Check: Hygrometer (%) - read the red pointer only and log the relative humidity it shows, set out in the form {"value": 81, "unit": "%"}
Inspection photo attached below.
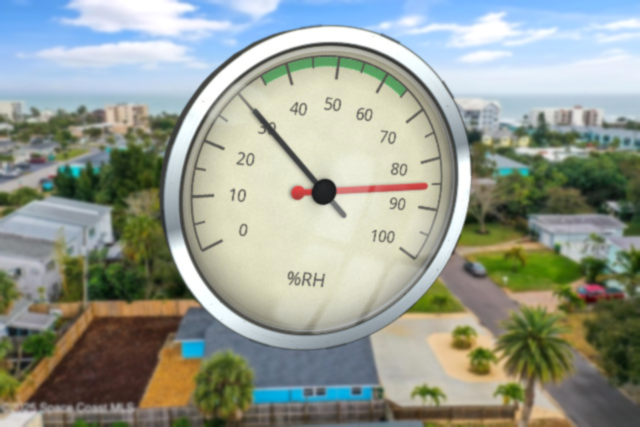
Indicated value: {"value": 85, "unit": "%"}
